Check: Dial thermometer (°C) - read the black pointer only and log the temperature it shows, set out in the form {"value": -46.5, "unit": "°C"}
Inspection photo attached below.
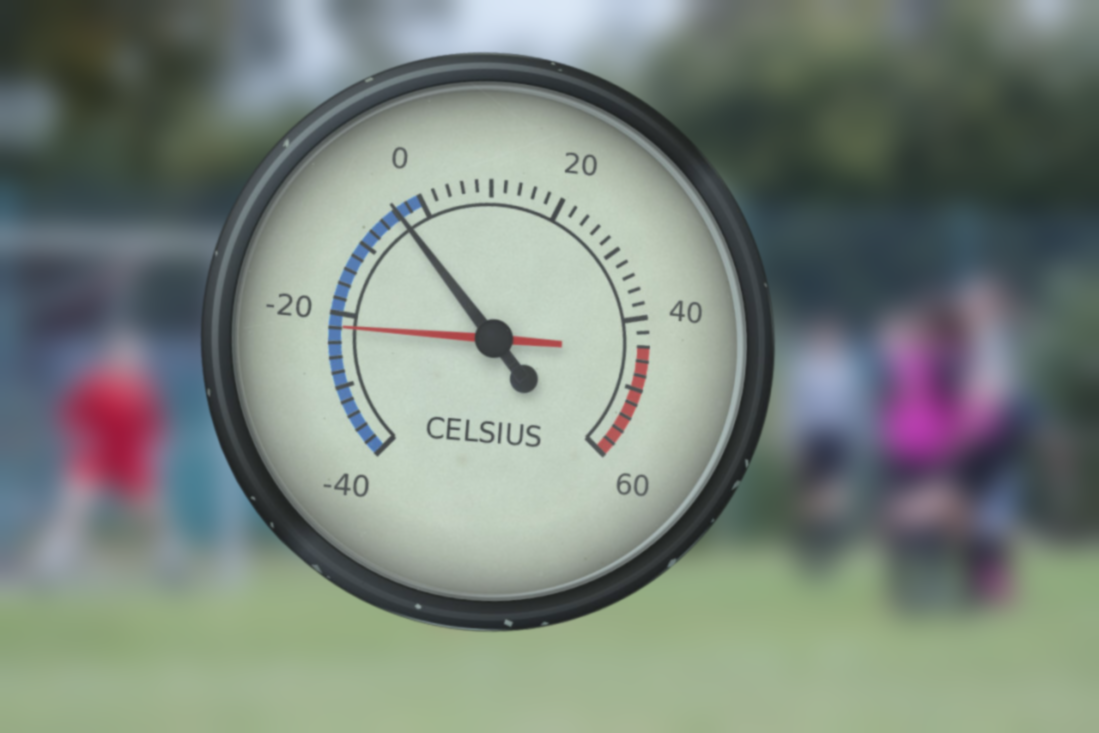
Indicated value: {"value": -4, "unit": "°C"}
